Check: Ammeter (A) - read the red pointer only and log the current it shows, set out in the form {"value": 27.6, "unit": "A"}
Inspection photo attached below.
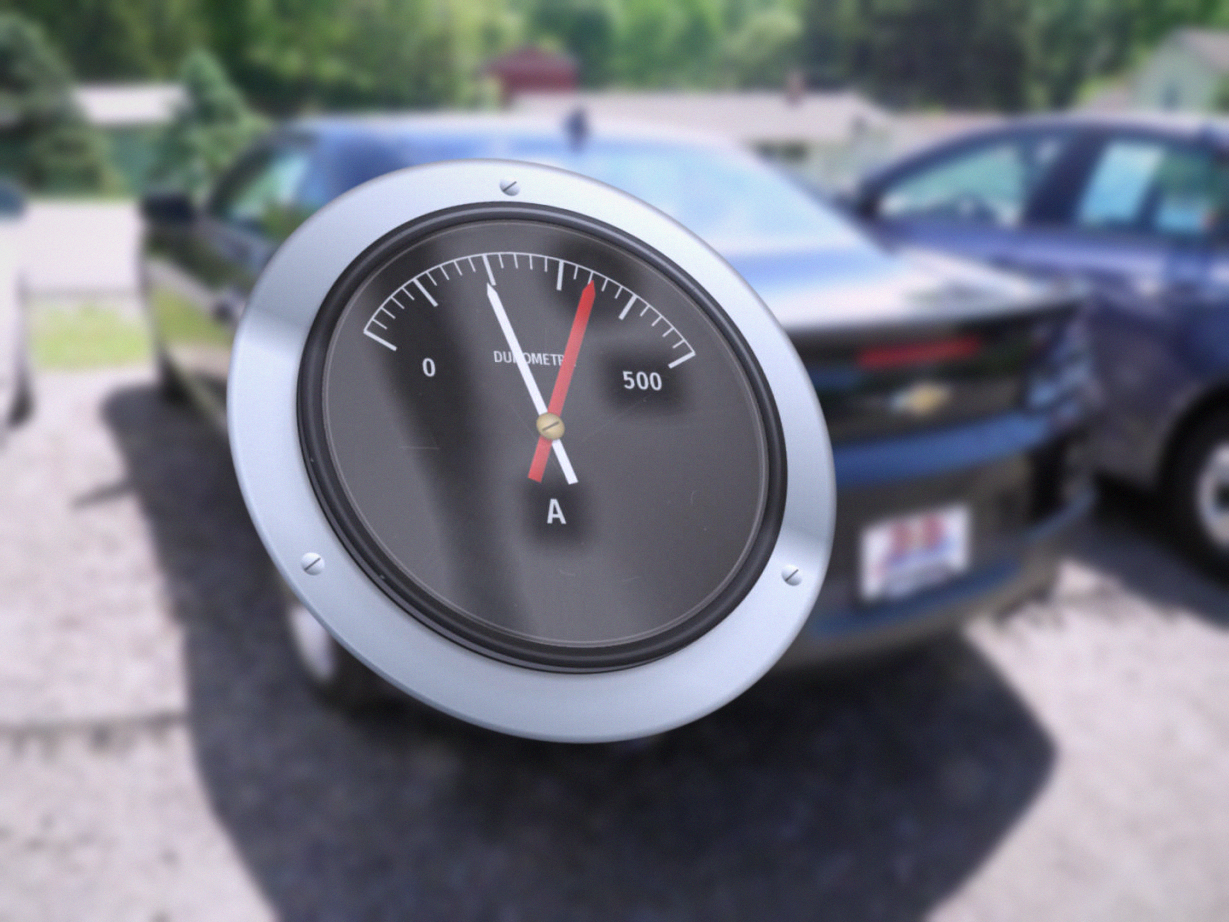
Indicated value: {"value": 340, "unit": "A"}
